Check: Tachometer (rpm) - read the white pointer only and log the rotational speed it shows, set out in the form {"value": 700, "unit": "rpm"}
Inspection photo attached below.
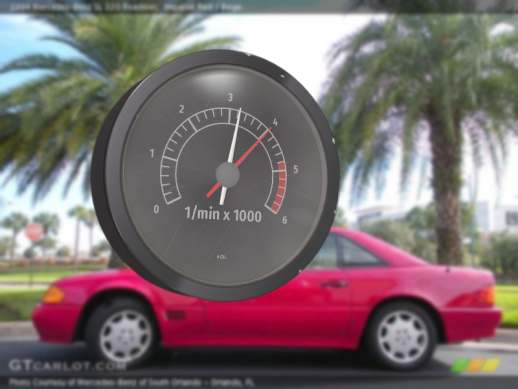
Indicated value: {"value": 3200, "unit": "rpm"}
